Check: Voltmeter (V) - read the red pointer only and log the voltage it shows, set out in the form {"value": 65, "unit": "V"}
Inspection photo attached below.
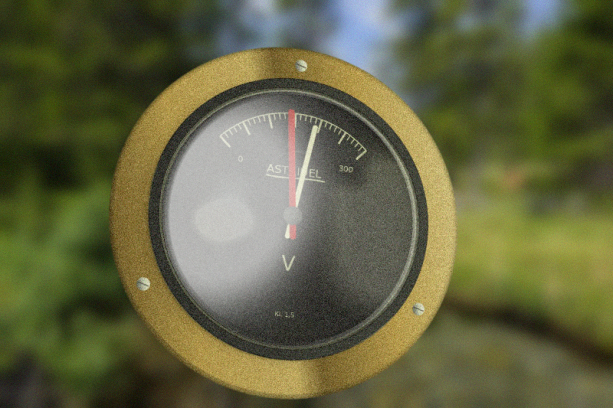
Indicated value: {"value": 140, "unit": "V"}
